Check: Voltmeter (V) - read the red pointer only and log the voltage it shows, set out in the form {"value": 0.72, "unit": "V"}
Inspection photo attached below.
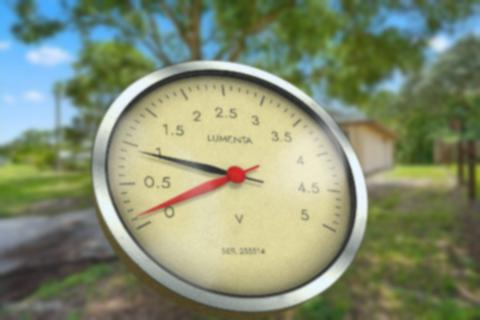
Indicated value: {"value": 0.1, "unit": "V"}
